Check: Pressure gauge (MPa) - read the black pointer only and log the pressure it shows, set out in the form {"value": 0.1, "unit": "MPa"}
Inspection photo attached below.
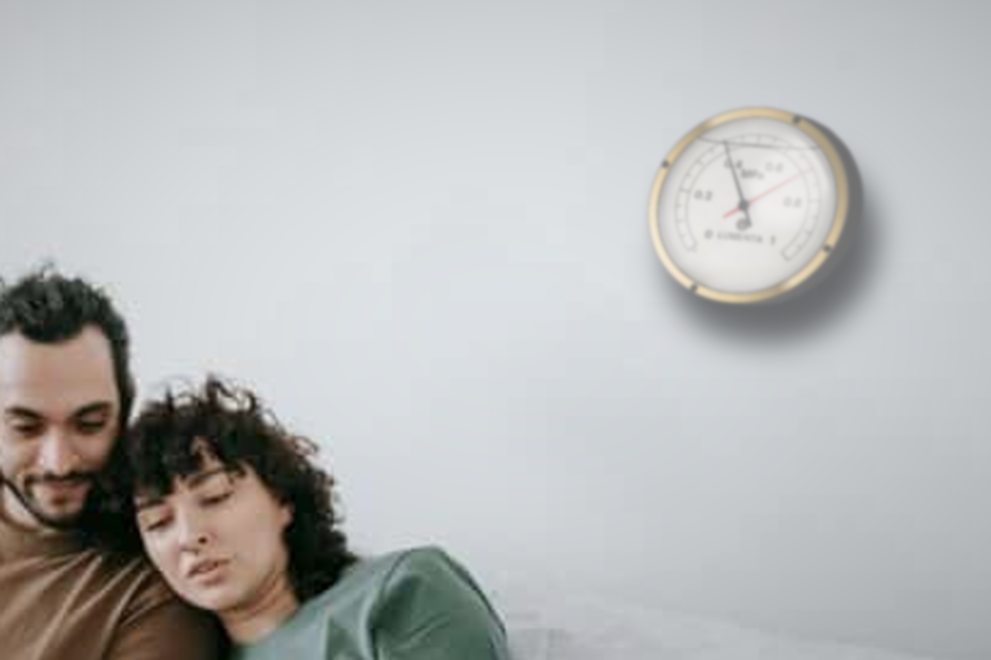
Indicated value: {"value": 0.4, "unit": "MPa"}
